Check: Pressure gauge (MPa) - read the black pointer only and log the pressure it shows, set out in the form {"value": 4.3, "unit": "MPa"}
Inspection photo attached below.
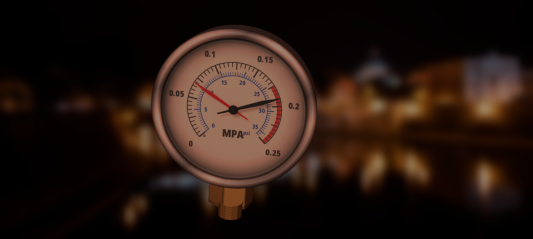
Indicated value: {"value": 0.19, "unit": "MPa"}
